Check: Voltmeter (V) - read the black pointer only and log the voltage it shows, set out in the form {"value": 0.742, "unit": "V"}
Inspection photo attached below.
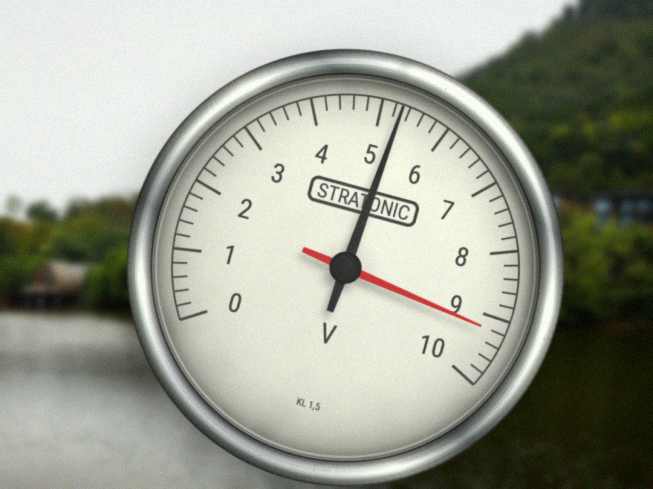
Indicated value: {"value": 5.3, "unit": "V"}
